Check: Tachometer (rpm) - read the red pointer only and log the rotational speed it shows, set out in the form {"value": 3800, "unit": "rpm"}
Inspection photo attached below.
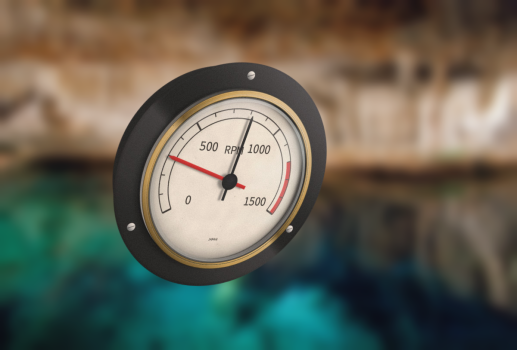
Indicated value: {"value": 300, "unit": "rpm"}
